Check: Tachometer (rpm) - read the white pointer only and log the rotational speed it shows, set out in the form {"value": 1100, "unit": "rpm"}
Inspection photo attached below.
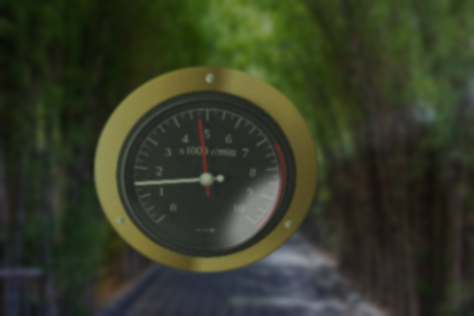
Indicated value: {"value": 1500, "unit": "rpm"}
